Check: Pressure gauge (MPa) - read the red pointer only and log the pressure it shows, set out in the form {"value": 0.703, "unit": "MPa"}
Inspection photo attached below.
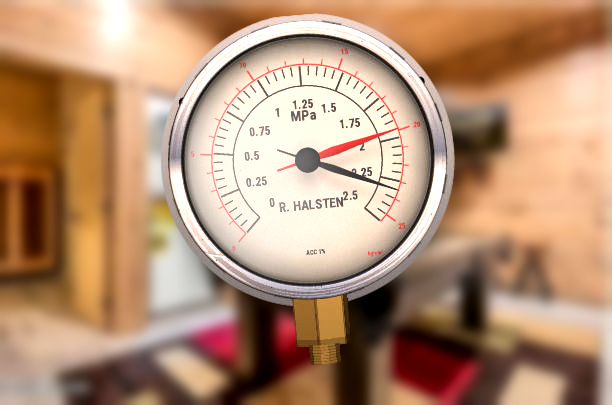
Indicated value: {"value": 1.95, "unit": "MPa"}
